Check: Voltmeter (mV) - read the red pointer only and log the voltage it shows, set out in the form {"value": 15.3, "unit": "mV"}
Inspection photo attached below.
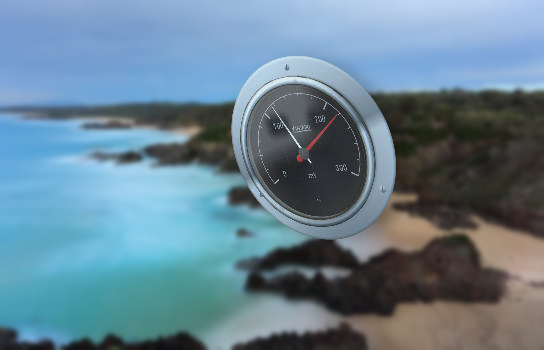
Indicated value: {"value": 220, "unit": "mV"}
